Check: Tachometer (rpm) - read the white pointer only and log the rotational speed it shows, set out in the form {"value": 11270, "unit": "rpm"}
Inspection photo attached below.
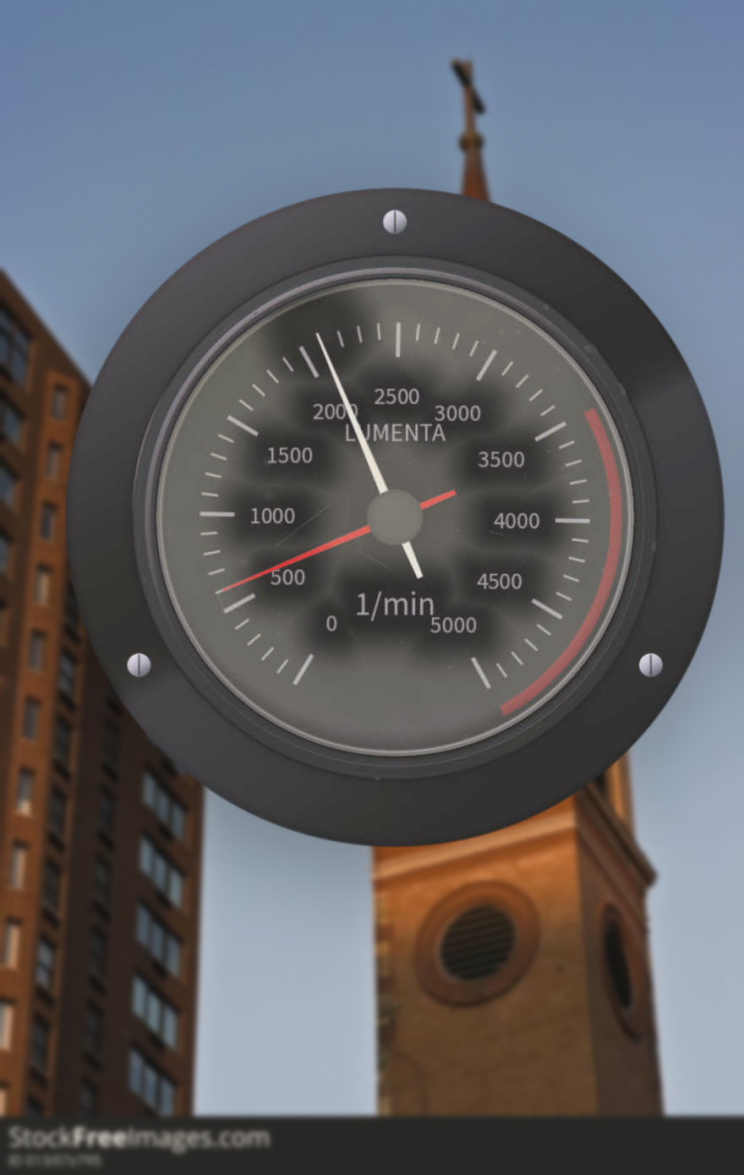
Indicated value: {"value": 2100, "unit": "rpm"}
